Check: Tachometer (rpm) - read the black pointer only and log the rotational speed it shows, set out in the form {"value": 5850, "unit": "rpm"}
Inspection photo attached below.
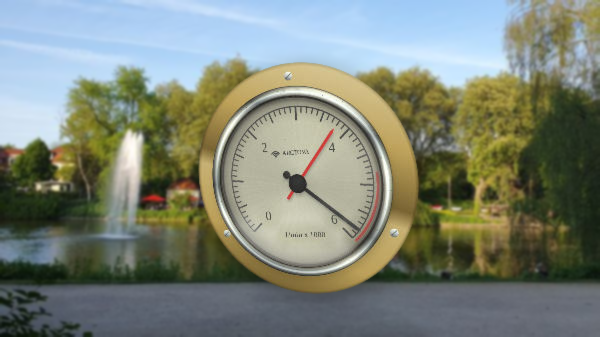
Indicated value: {"value": 5800, "unit": "rpm"}
